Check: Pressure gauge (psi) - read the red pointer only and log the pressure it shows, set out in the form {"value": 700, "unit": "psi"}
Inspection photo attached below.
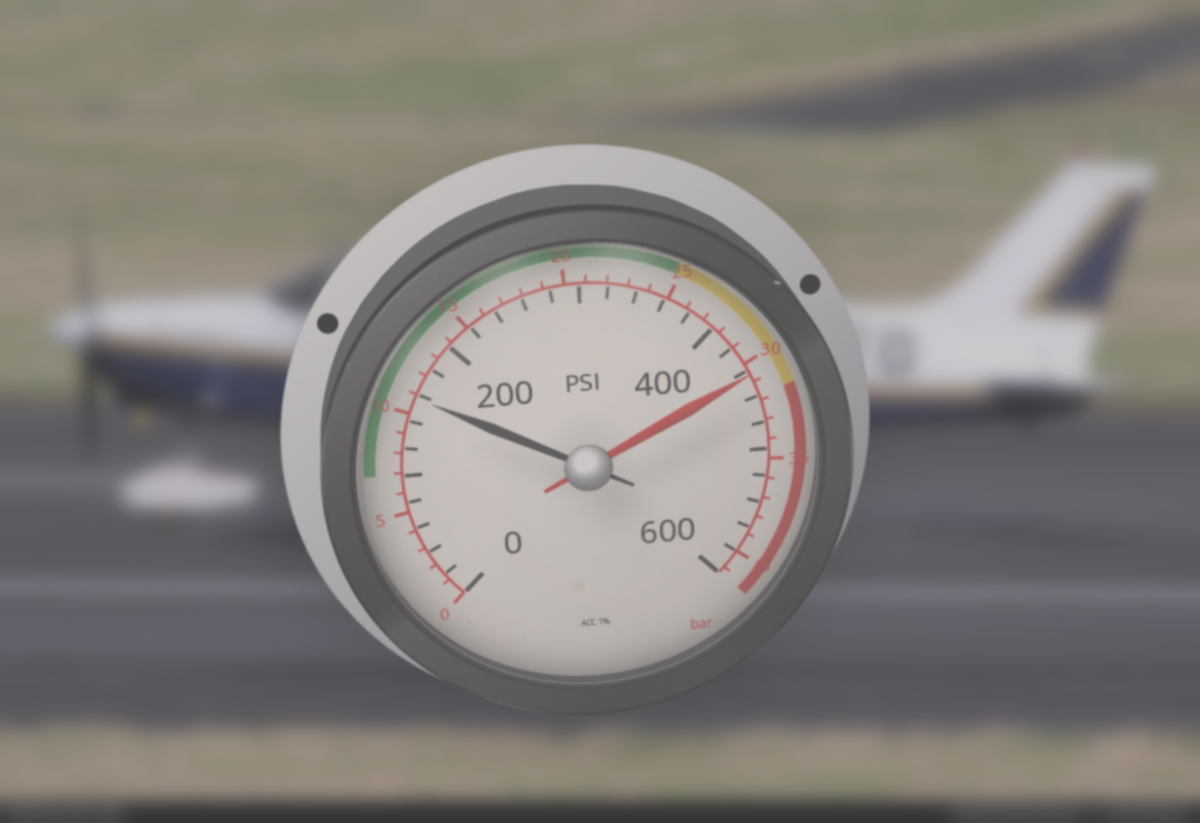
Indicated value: {"value": 440, "unit": "psi"}
